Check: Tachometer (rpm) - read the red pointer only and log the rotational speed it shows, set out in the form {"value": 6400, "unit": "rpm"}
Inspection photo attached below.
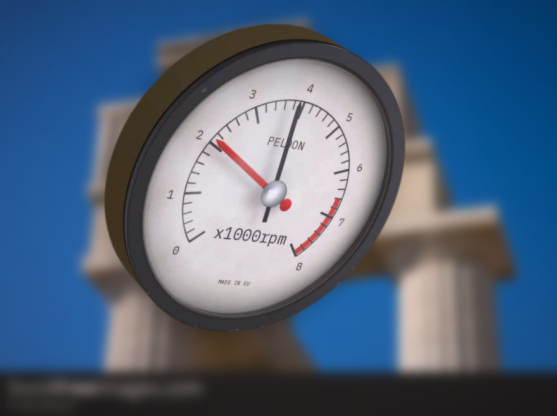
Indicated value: {"value": 2100, "unit": "rpm"}
